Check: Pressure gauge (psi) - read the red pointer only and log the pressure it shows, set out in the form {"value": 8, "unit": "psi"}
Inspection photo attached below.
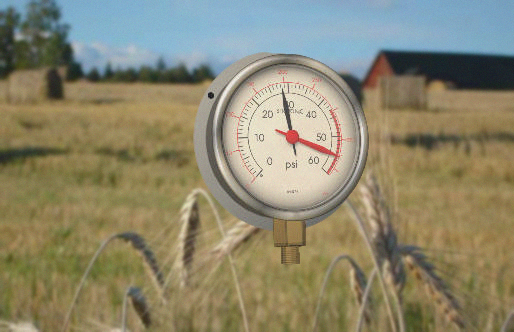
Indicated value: {"value": 55, "unit": "psi"}
